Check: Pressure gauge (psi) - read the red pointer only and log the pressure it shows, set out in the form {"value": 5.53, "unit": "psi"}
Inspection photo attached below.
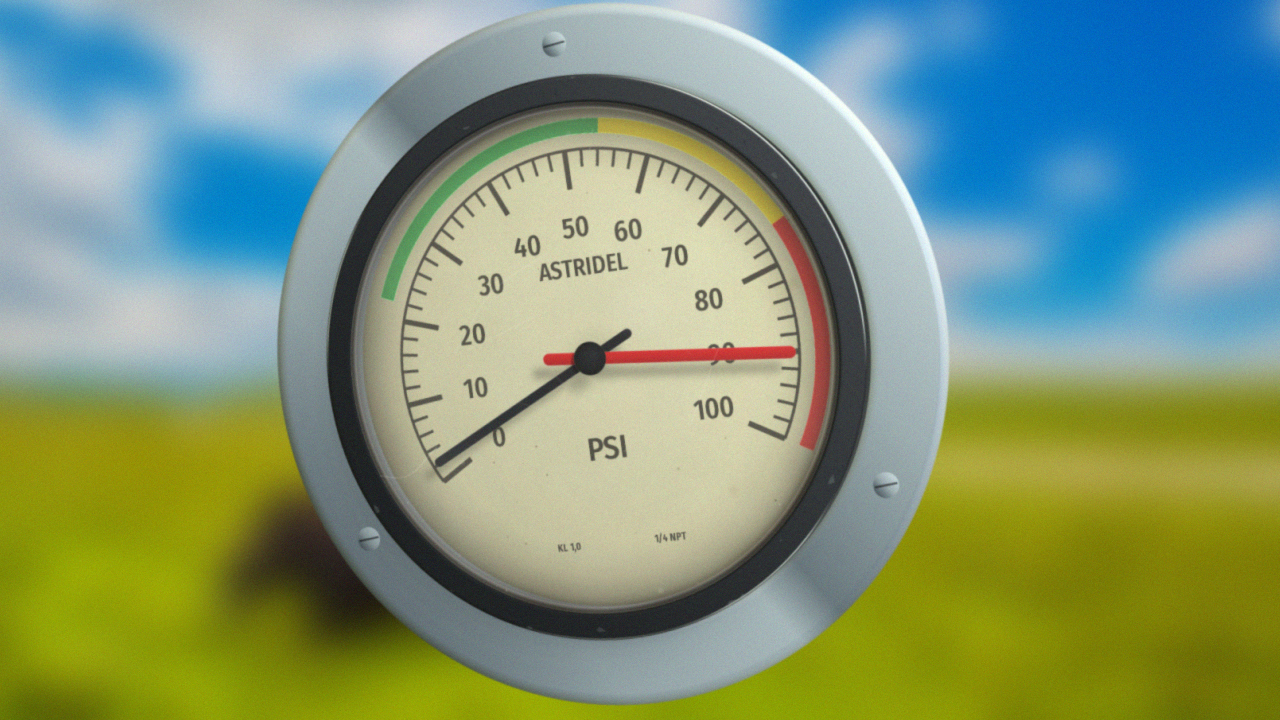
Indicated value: {"value": 90, "unit": "psi"}
